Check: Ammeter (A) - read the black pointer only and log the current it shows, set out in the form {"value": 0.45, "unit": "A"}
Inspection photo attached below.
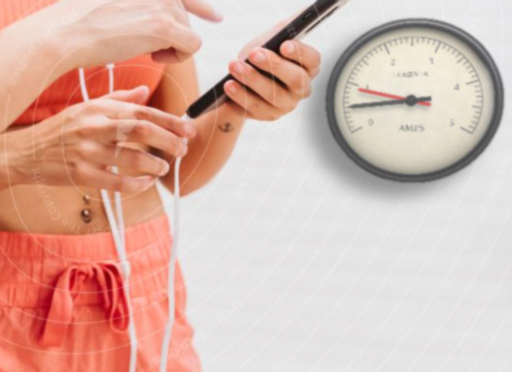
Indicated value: {"value": 0.5, "unit": "A"}
